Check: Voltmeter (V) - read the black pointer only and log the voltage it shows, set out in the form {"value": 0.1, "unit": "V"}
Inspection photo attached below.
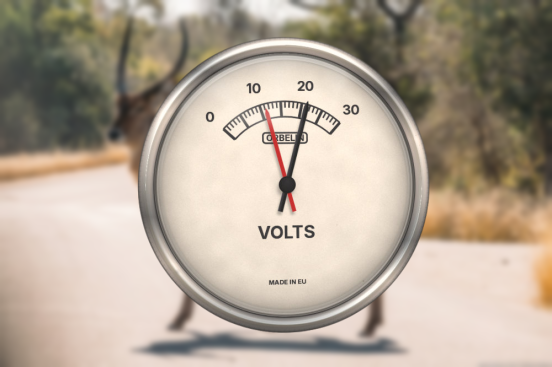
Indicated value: {"value": 21, "unit": "V"}
